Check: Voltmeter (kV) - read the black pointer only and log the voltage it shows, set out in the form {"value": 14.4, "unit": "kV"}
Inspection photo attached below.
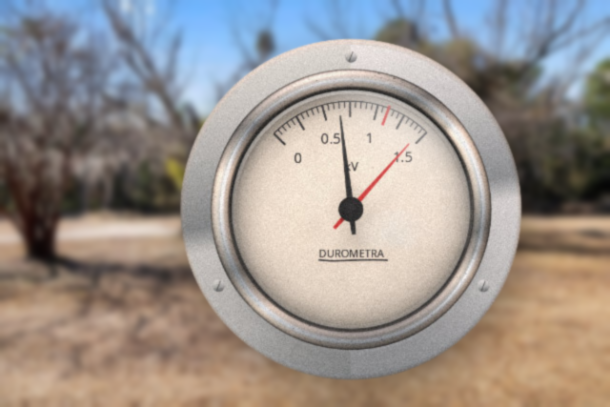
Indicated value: {"value": 0.65, "unit": "kV"}
